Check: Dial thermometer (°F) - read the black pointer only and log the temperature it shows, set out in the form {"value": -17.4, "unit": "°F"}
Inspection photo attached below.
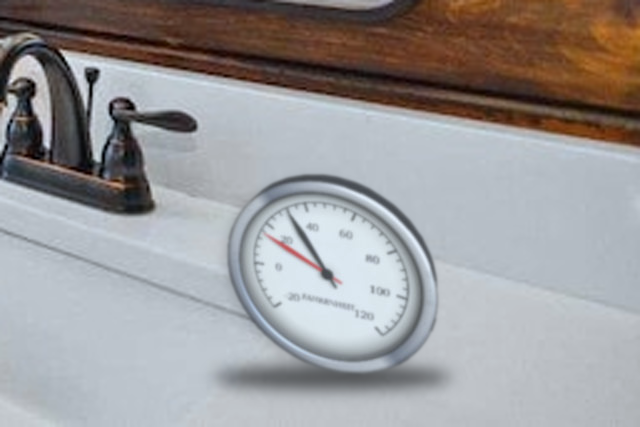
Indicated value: {"value": 32, "unit": "°F"}
